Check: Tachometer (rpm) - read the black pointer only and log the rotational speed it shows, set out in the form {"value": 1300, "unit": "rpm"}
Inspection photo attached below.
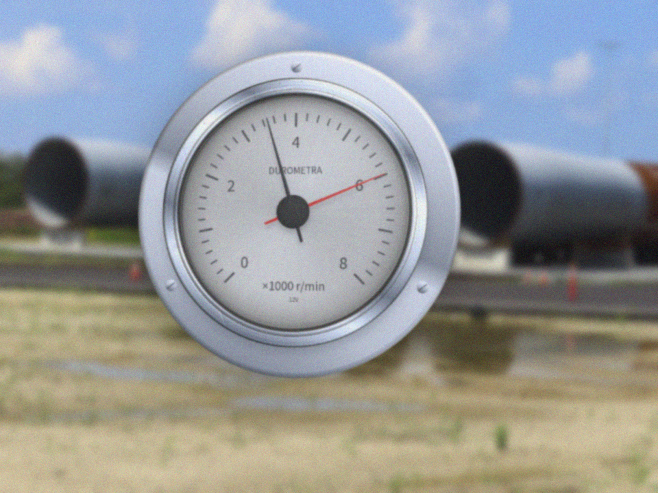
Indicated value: {"value": 3500, "unit": "rpm"}
